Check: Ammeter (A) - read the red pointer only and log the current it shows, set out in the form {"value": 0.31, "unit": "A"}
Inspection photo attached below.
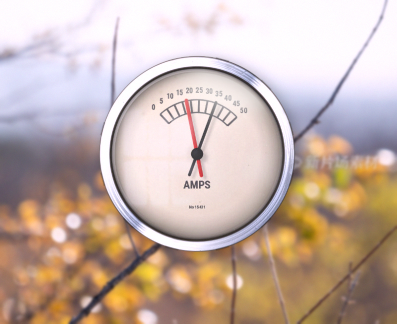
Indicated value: {"value": 17.5, "unit": "A"}
